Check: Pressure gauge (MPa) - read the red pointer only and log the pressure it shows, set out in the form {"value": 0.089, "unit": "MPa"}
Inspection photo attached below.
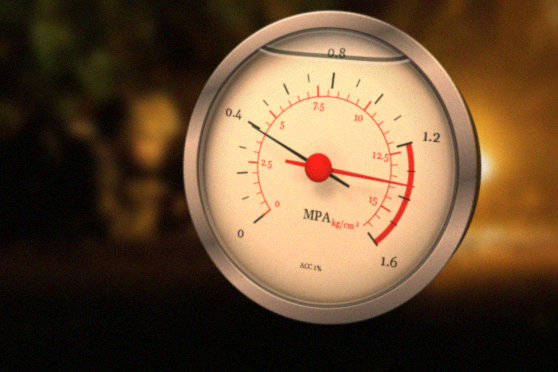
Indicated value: {"value": 1.35, "unit": "MPa"}
